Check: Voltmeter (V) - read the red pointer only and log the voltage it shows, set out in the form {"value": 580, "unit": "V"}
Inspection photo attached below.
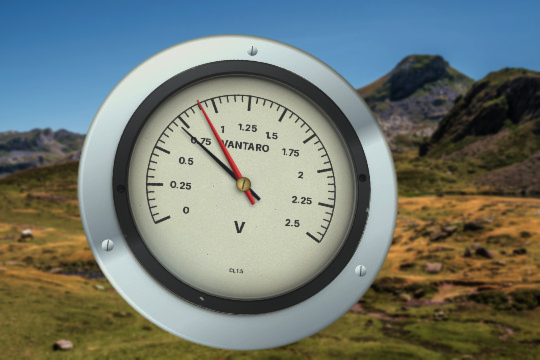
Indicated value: {"value": 0.9, "unit": "V"}
